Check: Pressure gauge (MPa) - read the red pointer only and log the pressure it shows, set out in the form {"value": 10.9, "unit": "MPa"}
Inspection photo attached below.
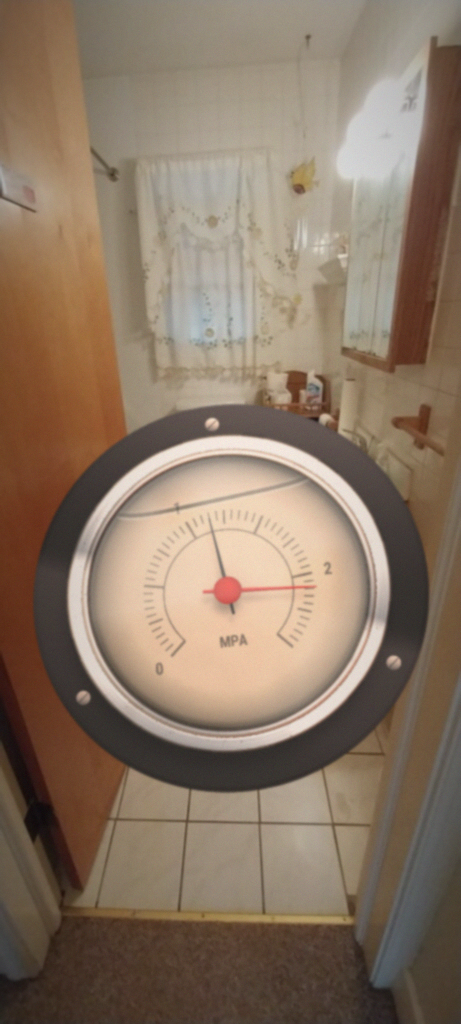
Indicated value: {"value": 2.1, "unit": "MPa"}
